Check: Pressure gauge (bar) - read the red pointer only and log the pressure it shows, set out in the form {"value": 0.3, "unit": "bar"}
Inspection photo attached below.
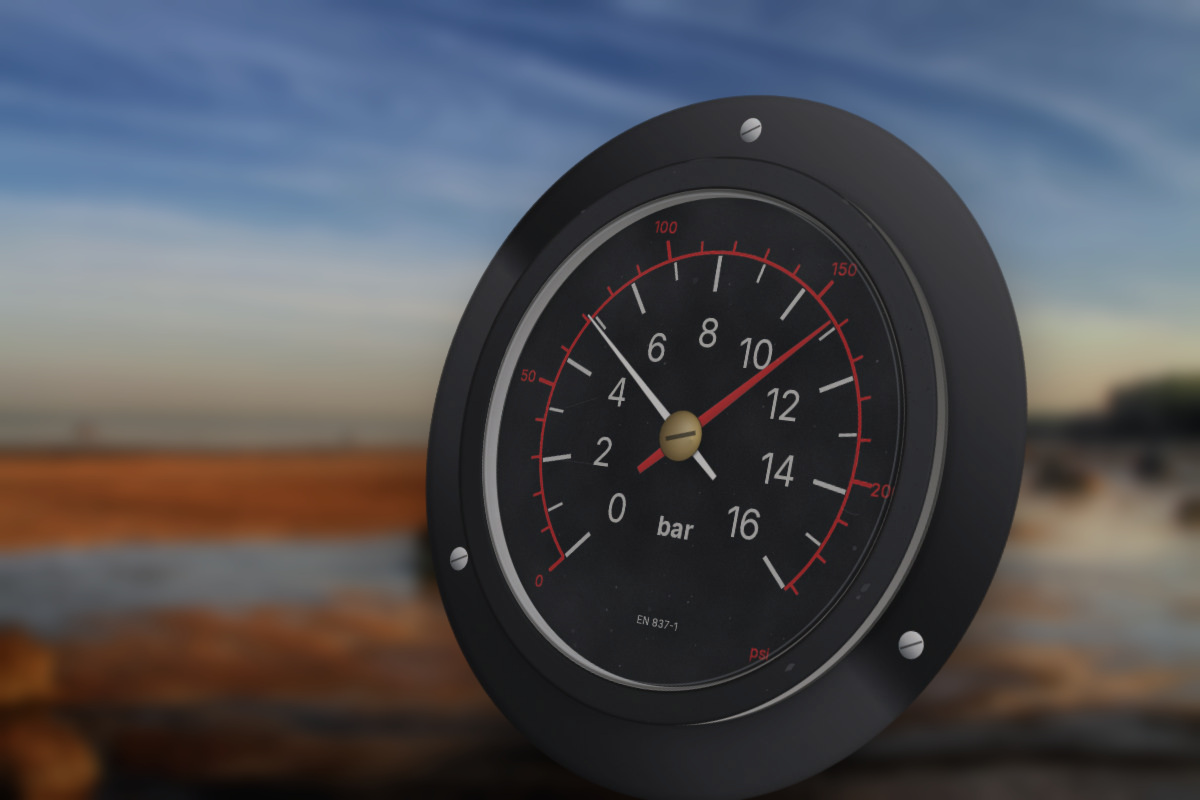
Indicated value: {"value": 11, "unit": "bar"}
